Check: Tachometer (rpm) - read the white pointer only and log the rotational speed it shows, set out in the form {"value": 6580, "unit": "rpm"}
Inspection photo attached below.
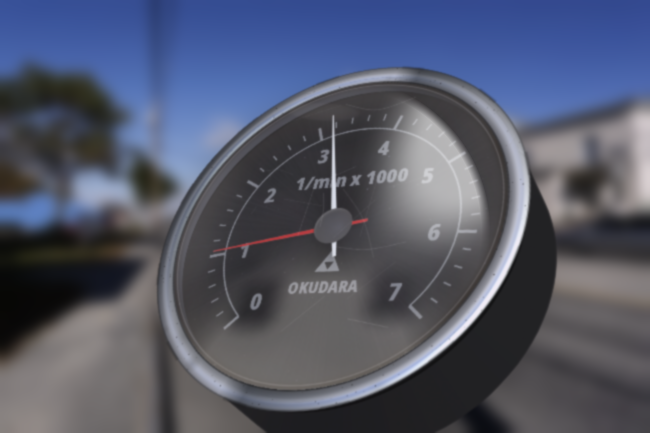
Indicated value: {"value": 3200, "unit": "rpm"}
